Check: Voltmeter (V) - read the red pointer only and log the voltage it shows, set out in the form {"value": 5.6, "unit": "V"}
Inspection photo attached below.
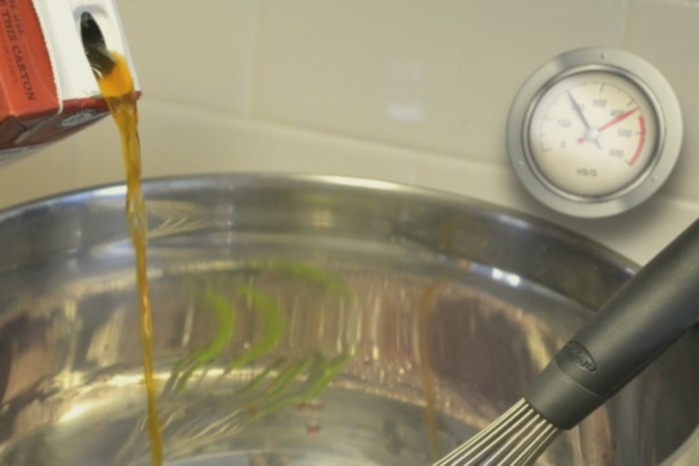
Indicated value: {"value": 425, "unit": "V"}
